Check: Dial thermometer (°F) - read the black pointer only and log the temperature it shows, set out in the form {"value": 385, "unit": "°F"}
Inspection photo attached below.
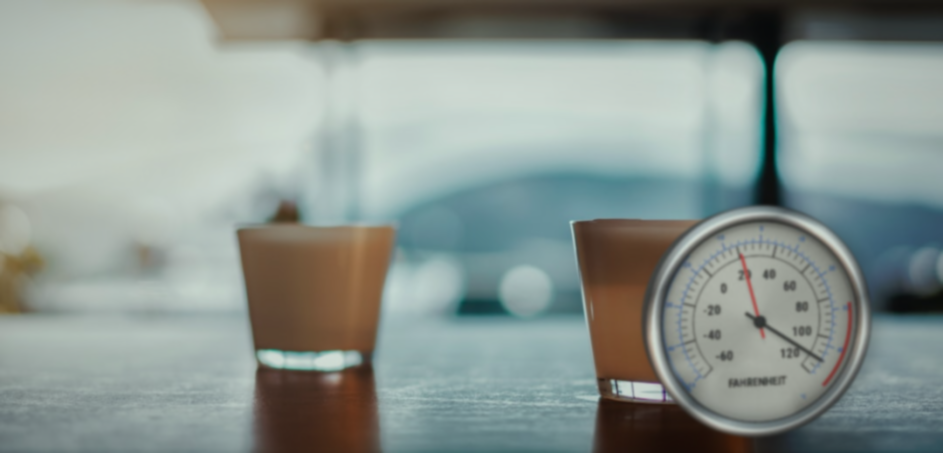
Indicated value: {"value": 112, "unit": "°F"}
